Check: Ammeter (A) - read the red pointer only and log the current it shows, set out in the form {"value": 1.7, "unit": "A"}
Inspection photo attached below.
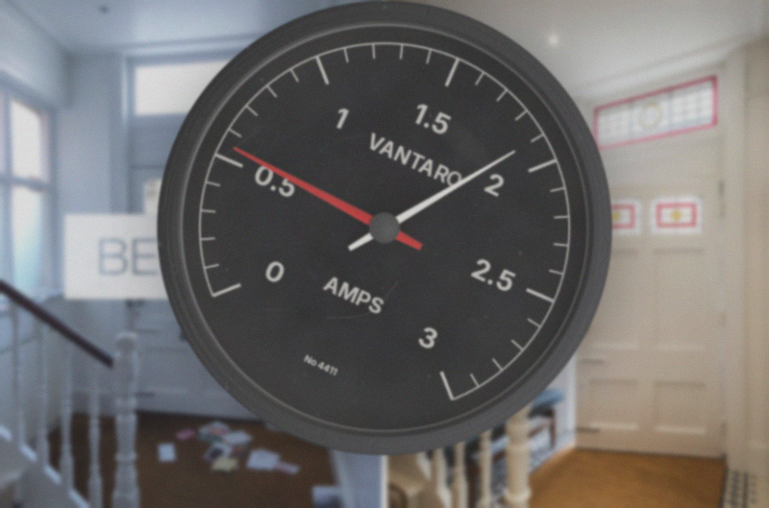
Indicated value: {"value": 0.55, "unit": "A"}
